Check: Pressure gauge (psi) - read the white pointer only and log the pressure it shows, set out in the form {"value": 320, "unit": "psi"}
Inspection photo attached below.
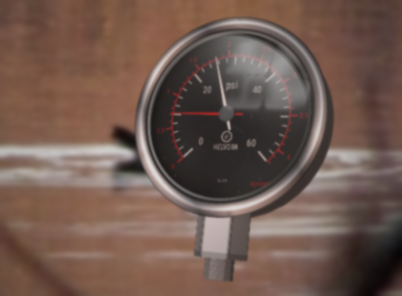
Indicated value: {"value": 26, "unit": "psi"}
